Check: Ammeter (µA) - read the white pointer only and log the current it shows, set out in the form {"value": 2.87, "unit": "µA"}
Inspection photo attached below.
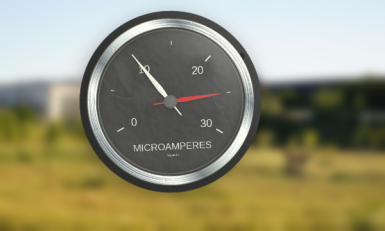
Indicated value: {"value": 10, "unit": "µA"}
